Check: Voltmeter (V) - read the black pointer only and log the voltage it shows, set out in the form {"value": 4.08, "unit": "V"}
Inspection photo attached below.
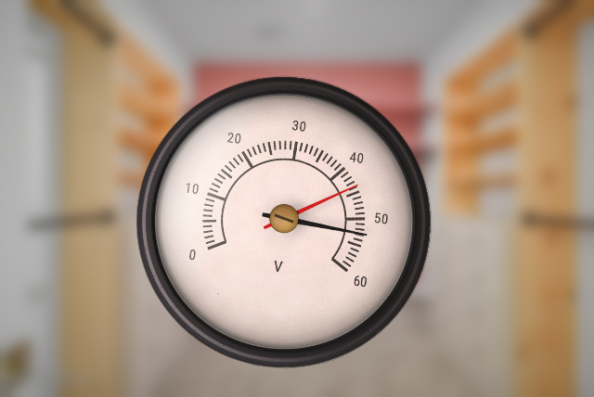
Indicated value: {"value": 53, "unit": "V"}
